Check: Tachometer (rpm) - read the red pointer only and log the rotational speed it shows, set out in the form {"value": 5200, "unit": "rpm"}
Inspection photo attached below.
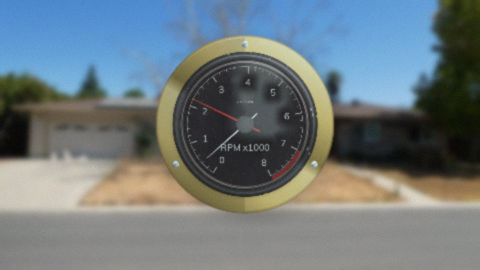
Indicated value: {"value": 2200, "unit": "rpm"}
